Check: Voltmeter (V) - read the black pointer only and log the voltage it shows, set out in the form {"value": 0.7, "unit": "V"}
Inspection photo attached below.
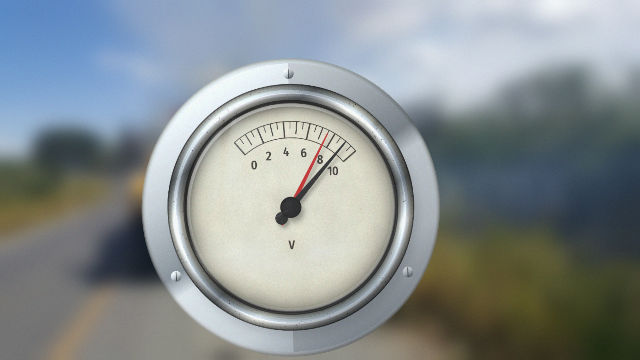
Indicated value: {"value": 9, "unit": "V"}
